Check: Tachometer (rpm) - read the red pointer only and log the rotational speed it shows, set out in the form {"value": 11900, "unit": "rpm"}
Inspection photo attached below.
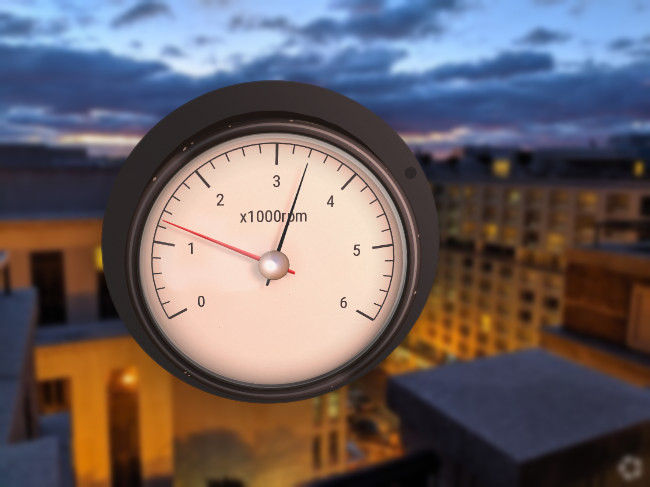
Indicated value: {"value": 1300, "unit": "rpm"}
